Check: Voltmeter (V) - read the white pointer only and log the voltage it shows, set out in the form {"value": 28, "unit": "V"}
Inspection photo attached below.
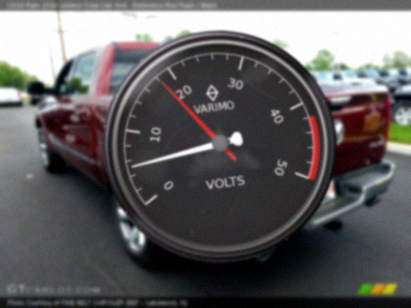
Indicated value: {"value": 5, "unit": "V"}
